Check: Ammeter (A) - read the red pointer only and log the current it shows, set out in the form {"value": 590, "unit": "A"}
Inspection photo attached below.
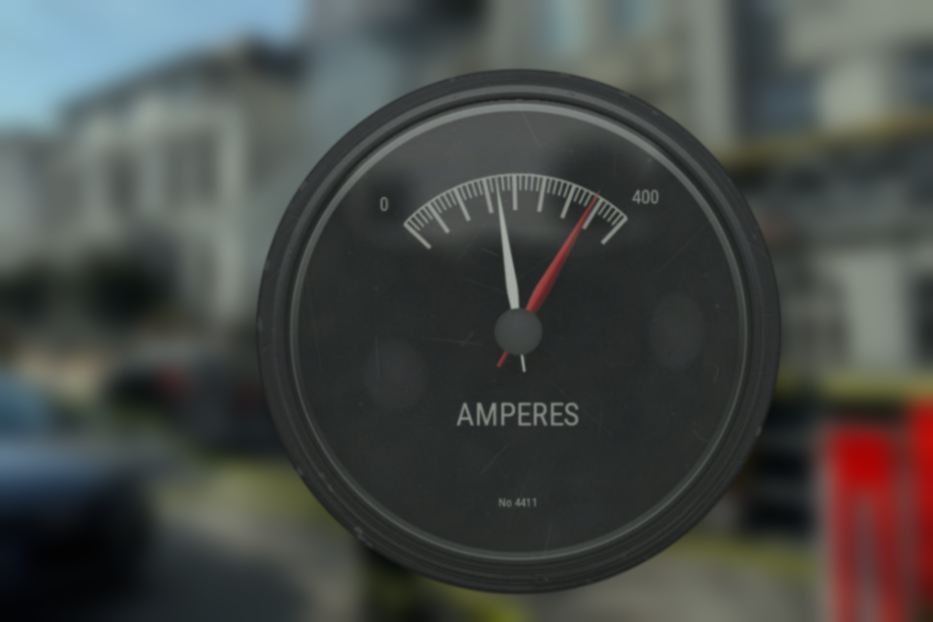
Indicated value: {"value": 340, "unit": "A"}
